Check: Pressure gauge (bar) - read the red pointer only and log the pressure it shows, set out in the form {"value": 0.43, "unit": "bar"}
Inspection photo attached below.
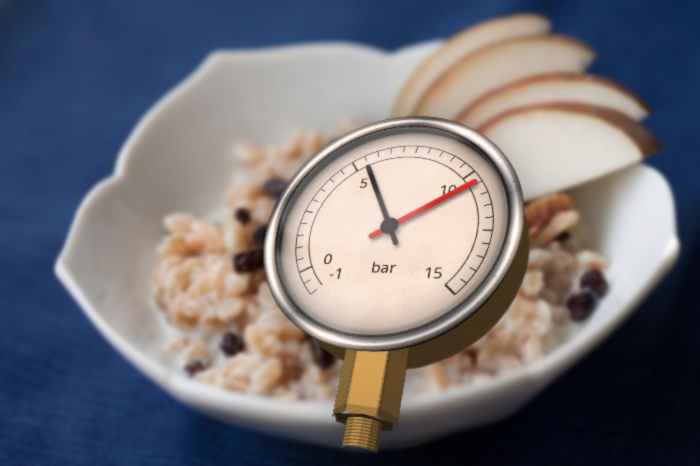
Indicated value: {"value": 10.5, "unit": "bar"}
